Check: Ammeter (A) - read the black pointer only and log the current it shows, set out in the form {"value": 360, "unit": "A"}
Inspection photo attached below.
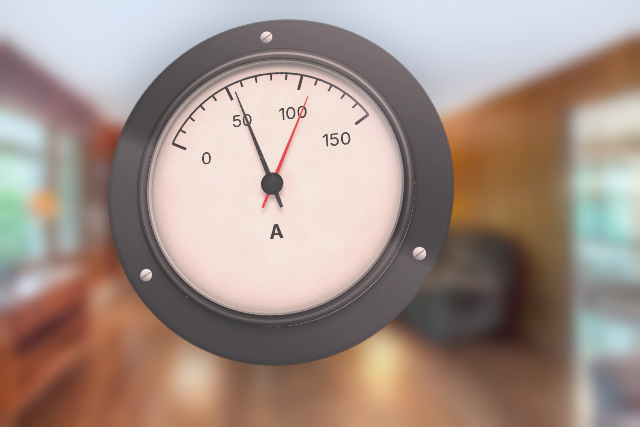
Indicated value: {"value": 55, "unit": "A"}
